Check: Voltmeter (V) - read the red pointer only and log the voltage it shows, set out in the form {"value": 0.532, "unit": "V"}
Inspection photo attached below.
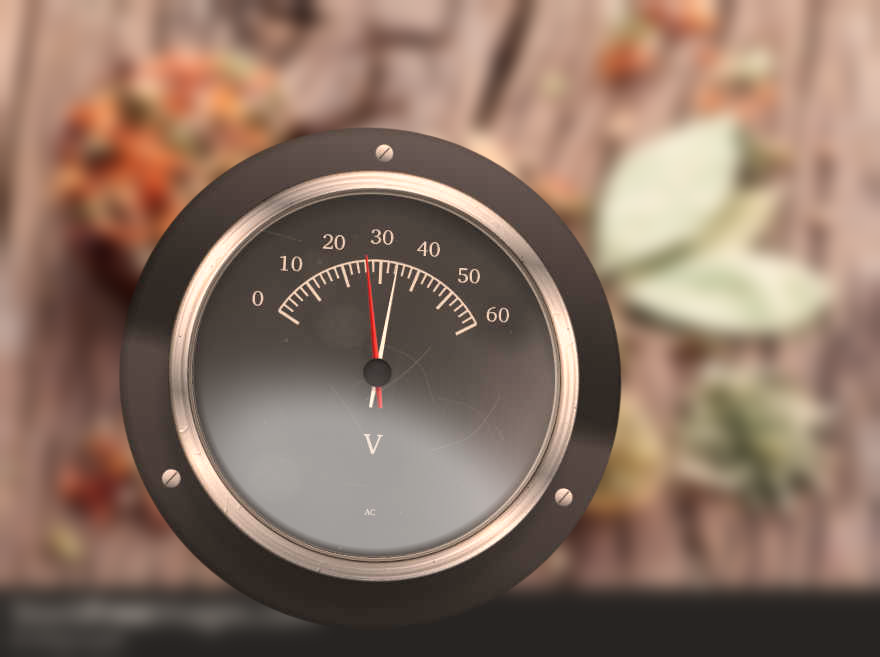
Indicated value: {"value": 26, "unit": "V"}
